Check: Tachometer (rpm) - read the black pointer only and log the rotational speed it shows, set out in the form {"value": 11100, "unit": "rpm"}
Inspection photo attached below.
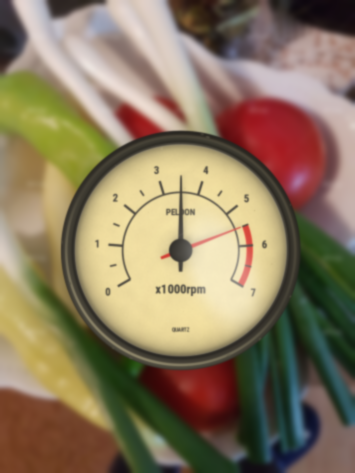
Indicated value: {"value": 3500, "unit": "rpm"}
